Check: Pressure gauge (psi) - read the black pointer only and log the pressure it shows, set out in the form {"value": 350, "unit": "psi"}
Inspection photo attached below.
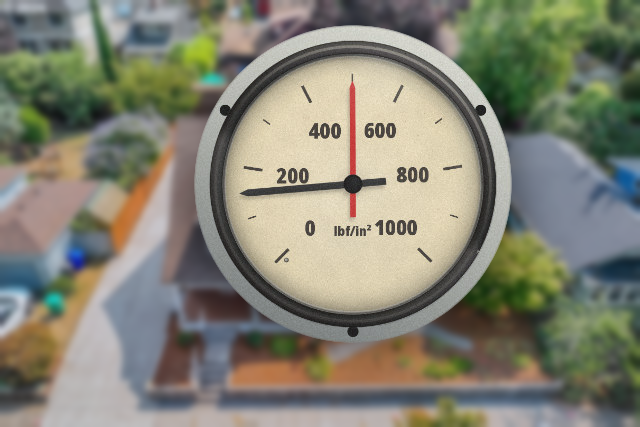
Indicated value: {"value": 150, "unit": "psi"}
